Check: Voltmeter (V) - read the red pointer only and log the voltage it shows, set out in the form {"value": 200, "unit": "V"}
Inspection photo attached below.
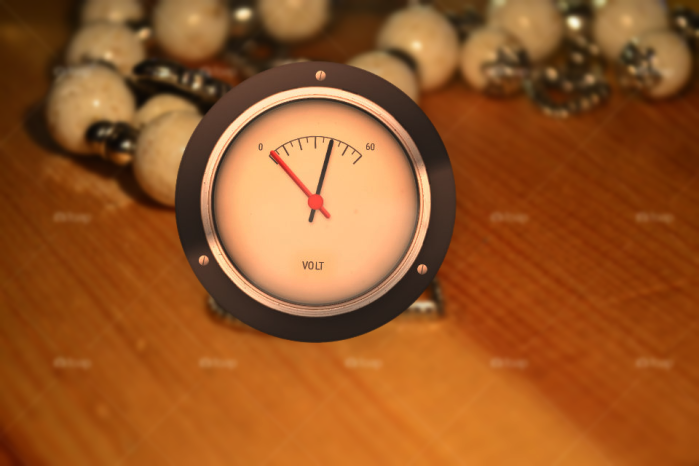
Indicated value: {"value": 2.5, "unit": "V"}
